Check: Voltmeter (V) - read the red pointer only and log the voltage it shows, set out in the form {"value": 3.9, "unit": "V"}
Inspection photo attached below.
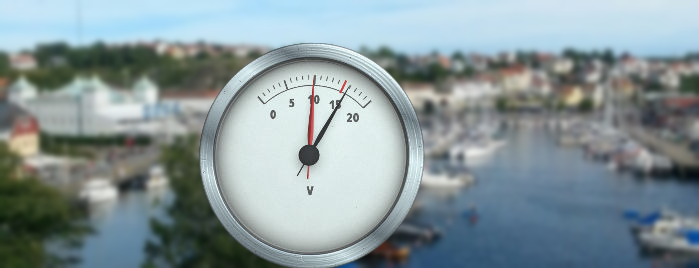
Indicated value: {"value": 10, "unit": "V"}
